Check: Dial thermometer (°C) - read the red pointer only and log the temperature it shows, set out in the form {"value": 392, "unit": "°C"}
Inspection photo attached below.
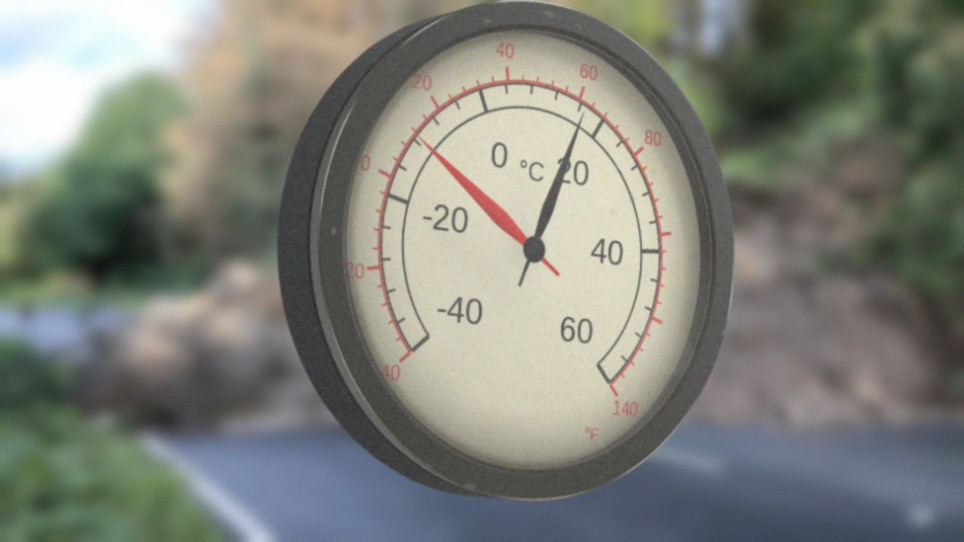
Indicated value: {"value": -12, "unit": "°C"}
